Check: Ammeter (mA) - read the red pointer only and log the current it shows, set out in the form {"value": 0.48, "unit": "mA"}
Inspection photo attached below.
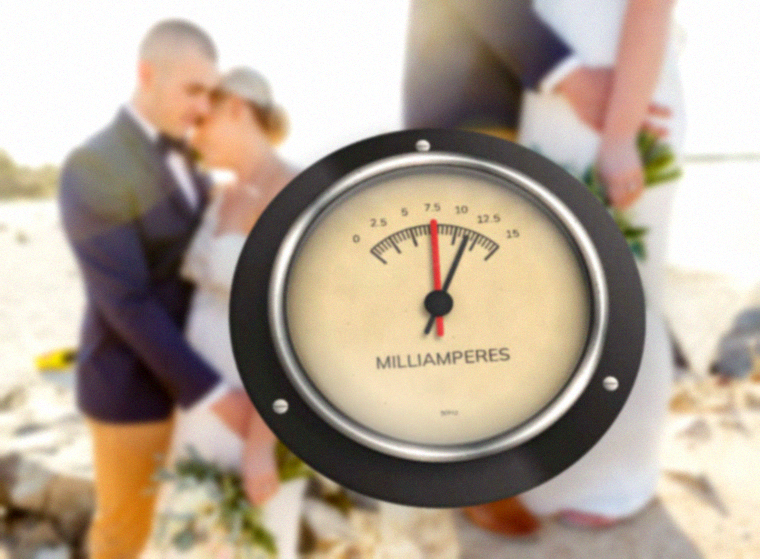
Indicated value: {"value": 7.5, "unit": "mA"}
